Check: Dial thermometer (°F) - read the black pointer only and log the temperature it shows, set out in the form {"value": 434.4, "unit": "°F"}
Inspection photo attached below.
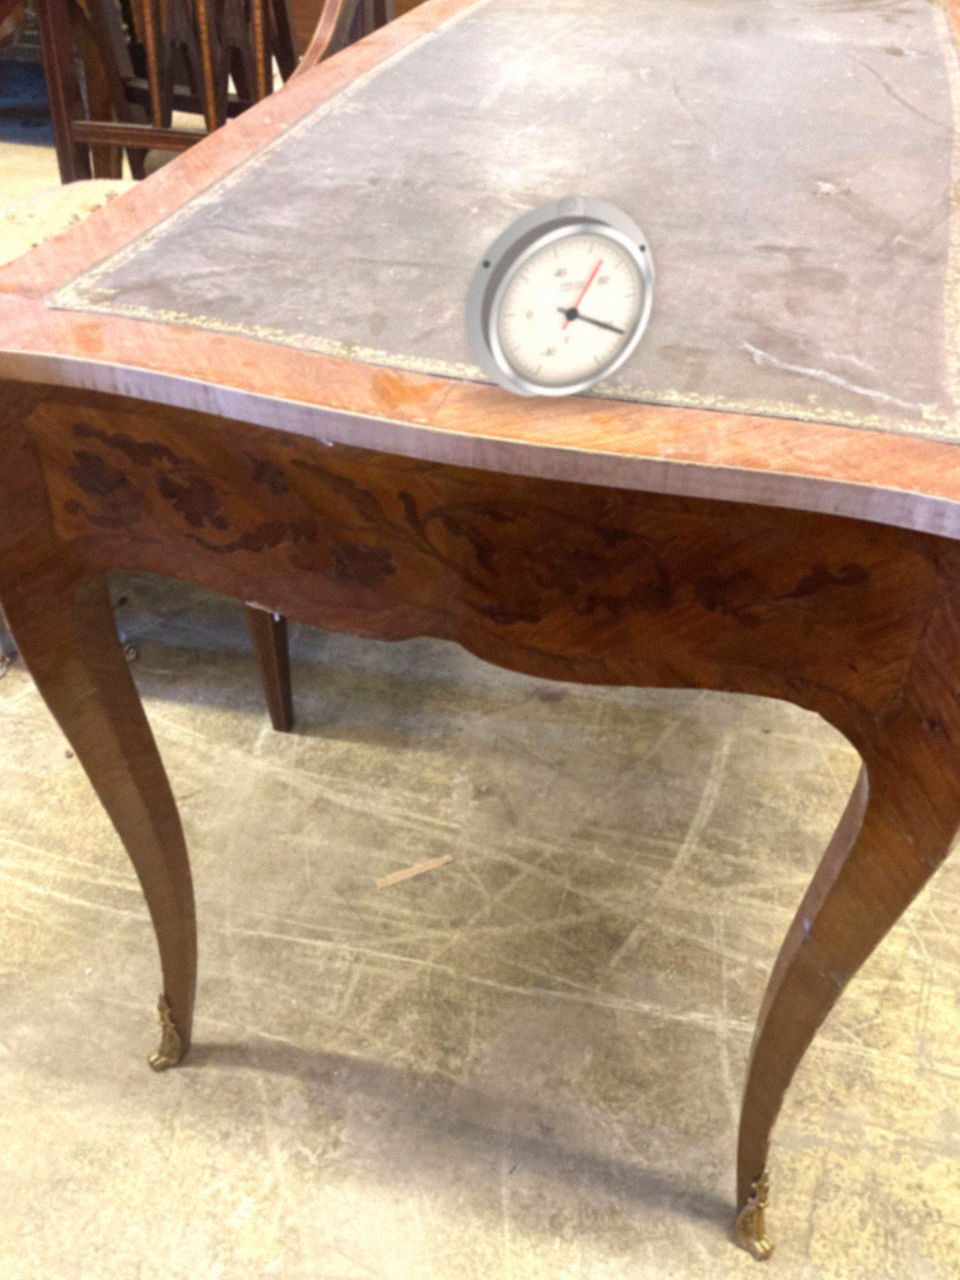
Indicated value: {"value": 120, "unit": "°F"}
